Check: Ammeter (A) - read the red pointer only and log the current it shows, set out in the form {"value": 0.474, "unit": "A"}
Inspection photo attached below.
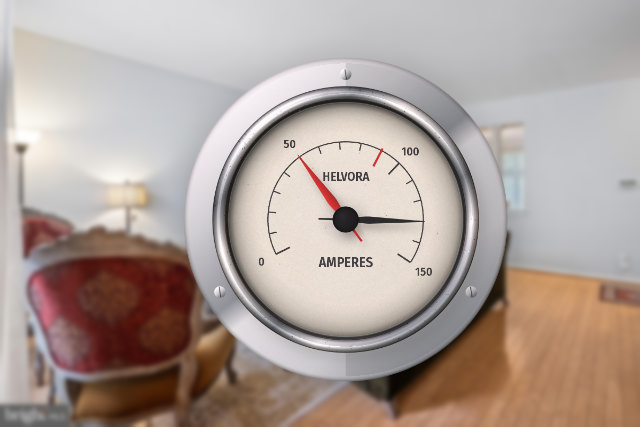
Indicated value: {"value": 50, "unit": "A"}
